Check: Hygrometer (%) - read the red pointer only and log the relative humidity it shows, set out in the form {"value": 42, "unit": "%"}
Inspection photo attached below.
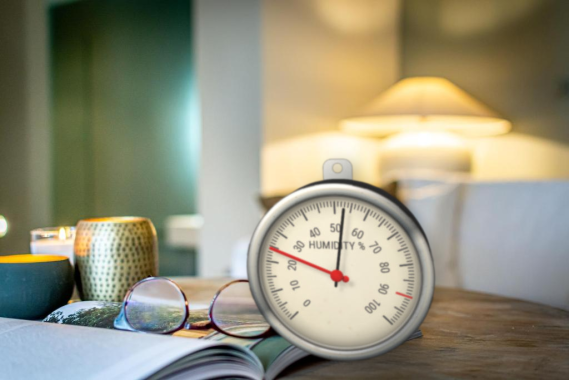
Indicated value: {"value": 25, "unit": "%"}
